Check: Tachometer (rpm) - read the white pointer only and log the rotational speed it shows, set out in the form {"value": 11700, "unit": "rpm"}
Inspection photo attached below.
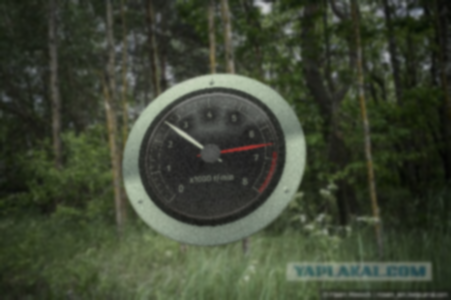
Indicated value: {"value": 2600, "unit": "rpm"}
